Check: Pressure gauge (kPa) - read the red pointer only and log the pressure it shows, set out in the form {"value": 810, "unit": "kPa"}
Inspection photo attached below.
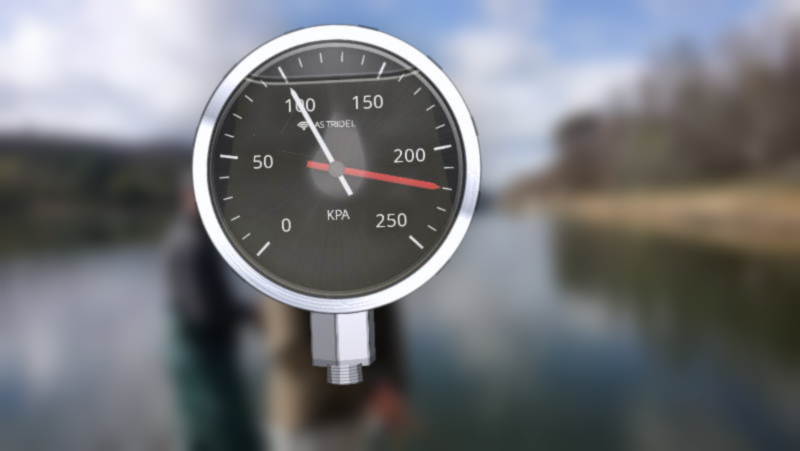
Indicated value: {"value": 220, "unit": "kPa"}
